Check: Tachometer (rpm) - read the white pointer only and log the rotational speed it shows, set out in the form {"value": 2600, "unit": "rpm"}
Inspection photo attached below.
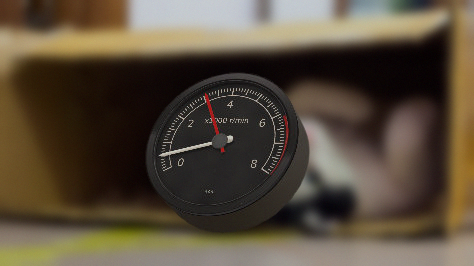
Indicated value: {"value": 500, "unit": "rpm"}
